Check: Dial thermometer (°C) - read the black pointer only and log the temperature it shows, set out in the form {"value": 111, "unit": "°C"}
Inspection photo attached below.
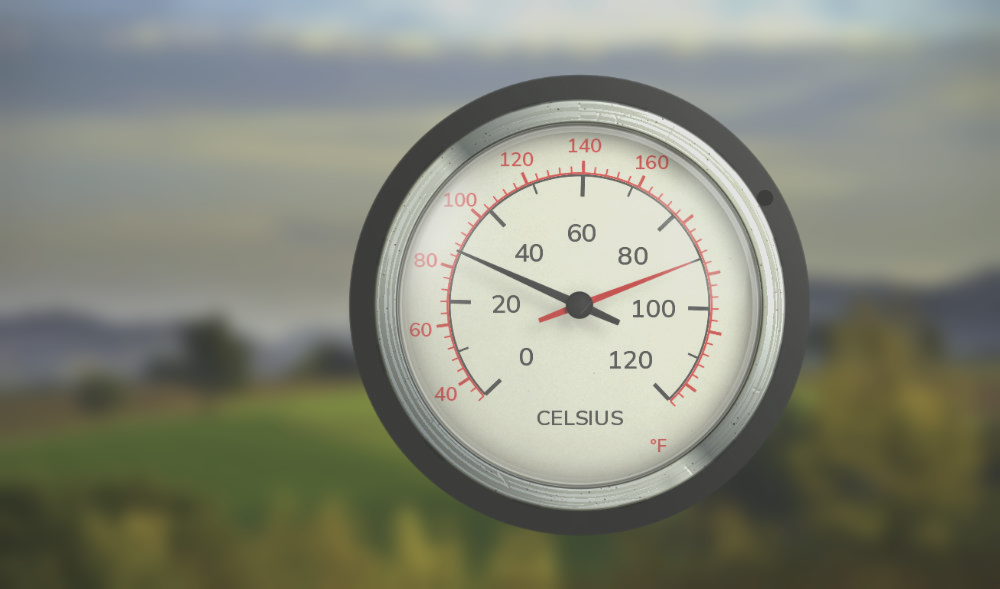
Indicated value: {"value": 30, "unit": "°C"}
